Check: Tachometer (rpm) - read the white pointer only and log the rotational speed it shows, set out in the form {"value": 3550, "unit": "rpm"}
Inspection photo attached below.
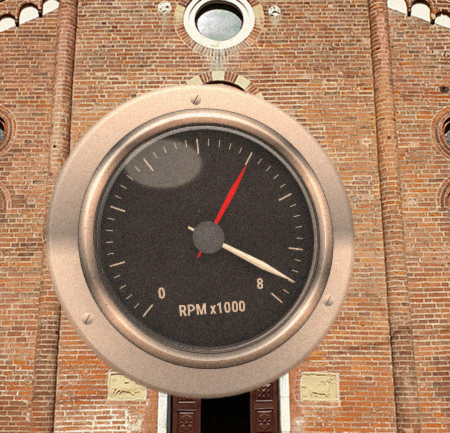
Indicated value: {"value": 7600, "unit": "rpm"}
